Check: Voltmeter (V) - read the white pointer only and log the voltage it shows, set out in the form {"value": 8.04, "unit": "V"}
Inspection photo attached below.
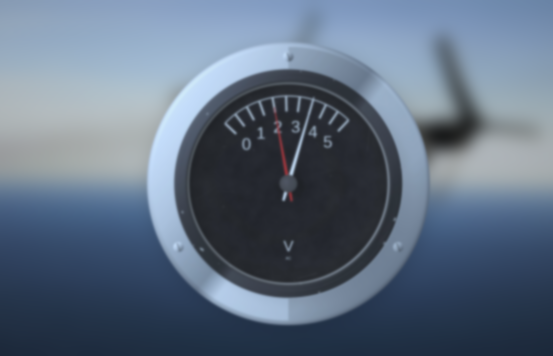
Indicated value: {"value": 3.5, "unit": "V"}
